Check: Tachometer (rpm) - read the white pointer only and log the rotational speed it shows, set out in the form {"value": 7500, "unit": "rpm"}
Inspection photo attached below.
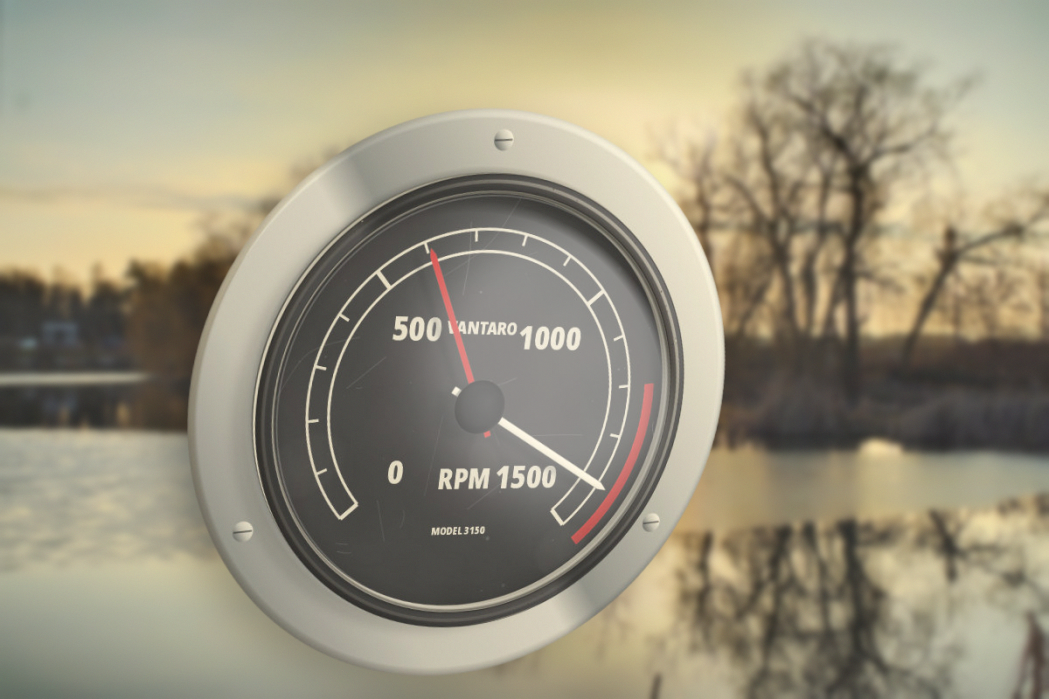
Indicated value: {"value": 1400, "unit": "rpm"}
